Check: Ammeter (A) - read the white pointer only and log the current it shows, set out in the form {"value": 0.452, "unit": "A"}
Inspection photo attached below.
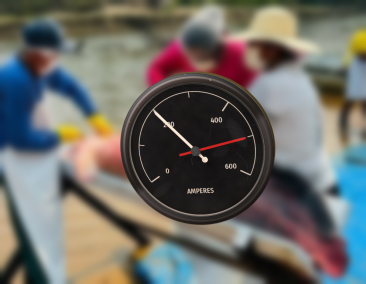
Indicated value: {"value": 200, "unit": "A"}
